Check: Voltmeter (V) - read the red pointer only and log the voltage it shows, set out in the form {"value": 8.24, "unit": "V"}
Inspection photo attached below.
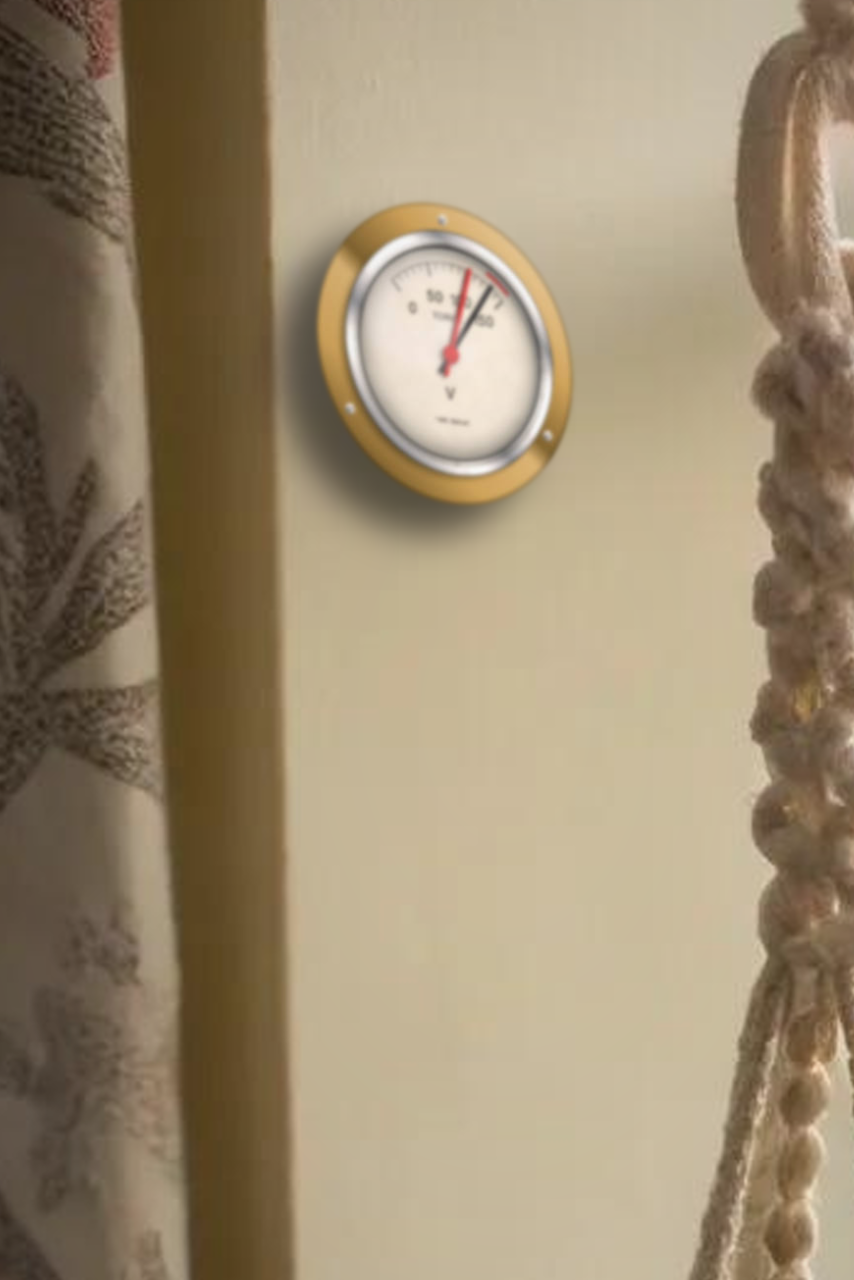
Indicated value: {"value": 100, "unit": "V"}
